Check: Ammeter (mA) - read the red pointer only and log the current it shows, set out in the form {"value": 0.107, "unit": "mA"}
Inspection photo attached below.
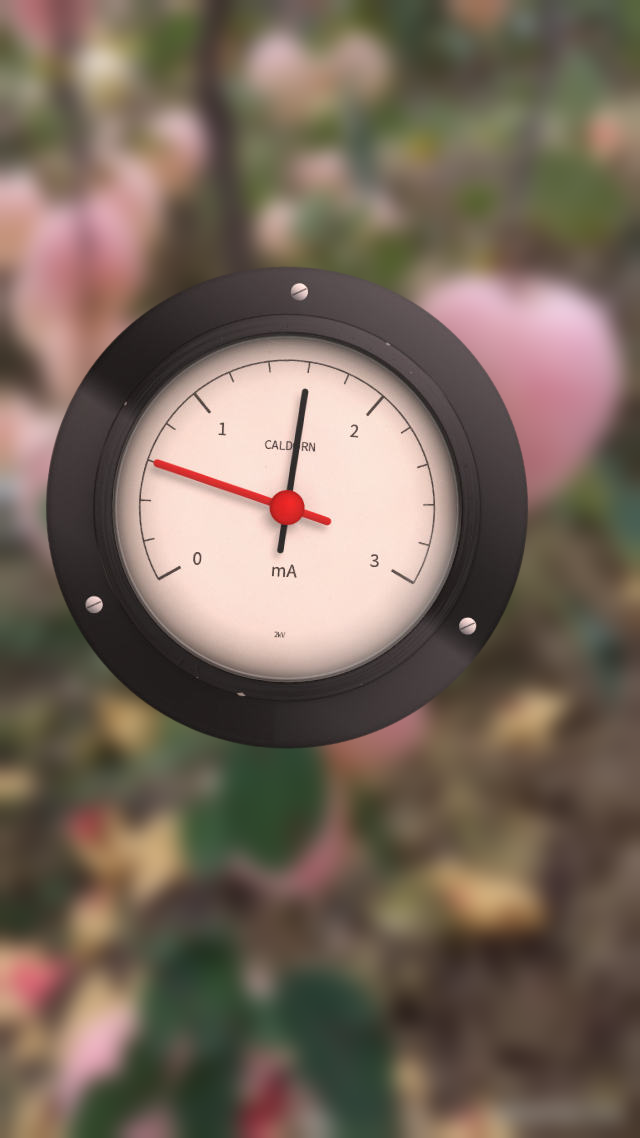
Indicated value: {"value": 0.6, "unit": "mA"}
